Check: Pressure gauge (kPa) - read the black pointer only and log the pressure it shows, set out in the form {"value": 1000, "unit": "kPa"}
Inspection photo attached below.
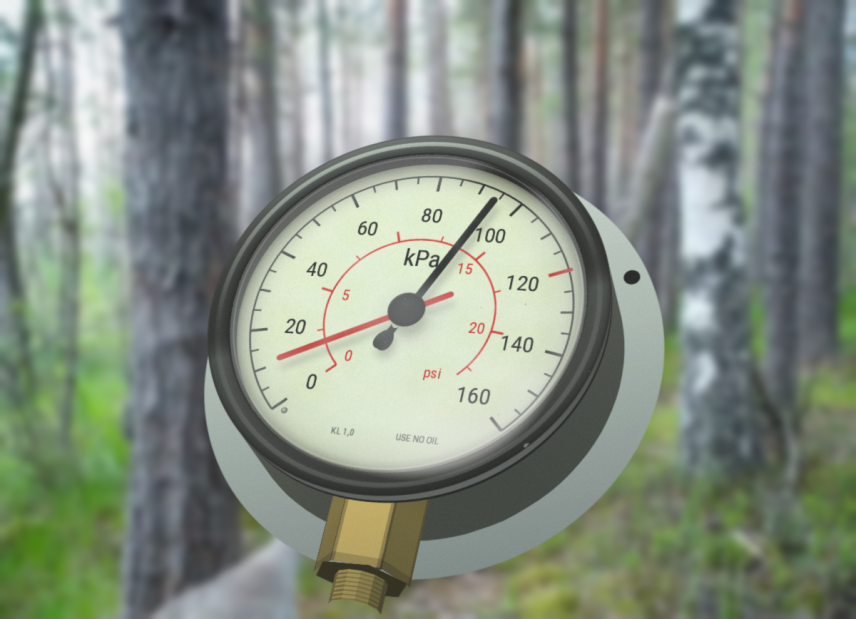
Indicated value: {"value": 95, "unit": "kPa"}
